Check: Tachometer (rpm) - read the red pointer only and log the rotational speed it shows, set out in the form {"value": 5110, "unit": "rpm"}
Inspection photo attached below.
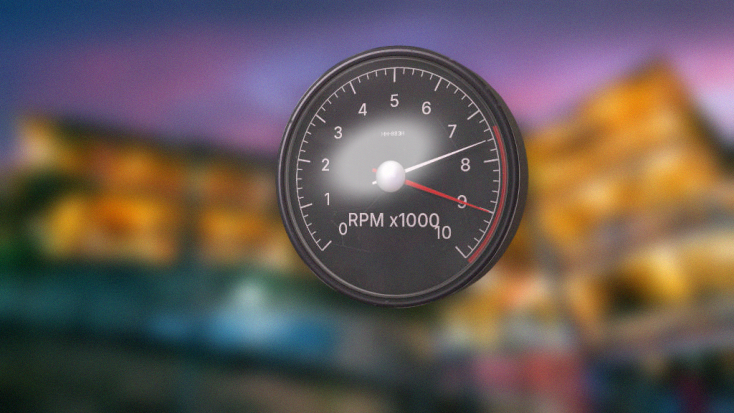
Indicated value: {"value": 9000, "unit": "rpm"}
